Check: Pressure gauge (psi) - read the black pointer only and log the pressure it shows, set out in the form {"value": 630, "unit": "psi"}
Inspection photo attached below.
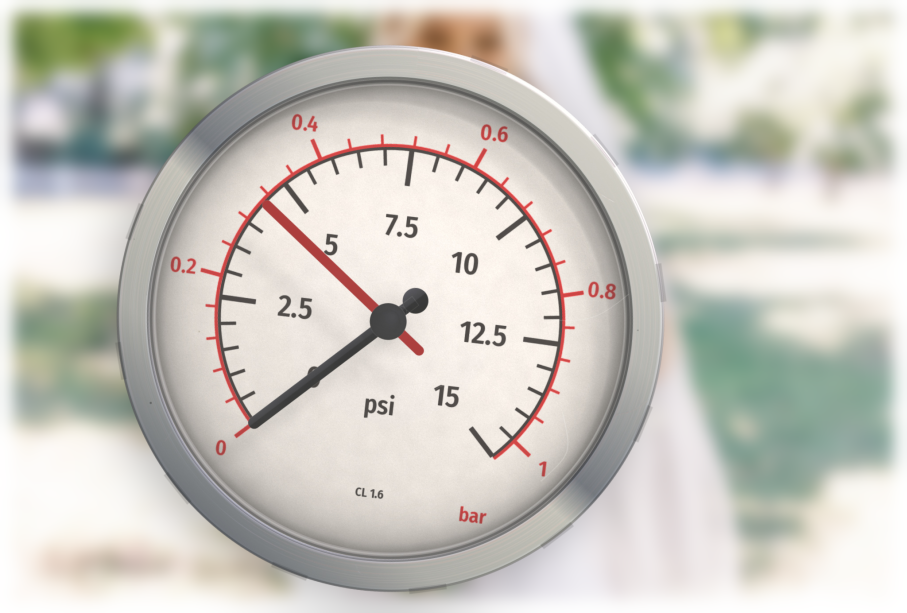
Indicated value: {"value": 0, "unit": "psi"}
